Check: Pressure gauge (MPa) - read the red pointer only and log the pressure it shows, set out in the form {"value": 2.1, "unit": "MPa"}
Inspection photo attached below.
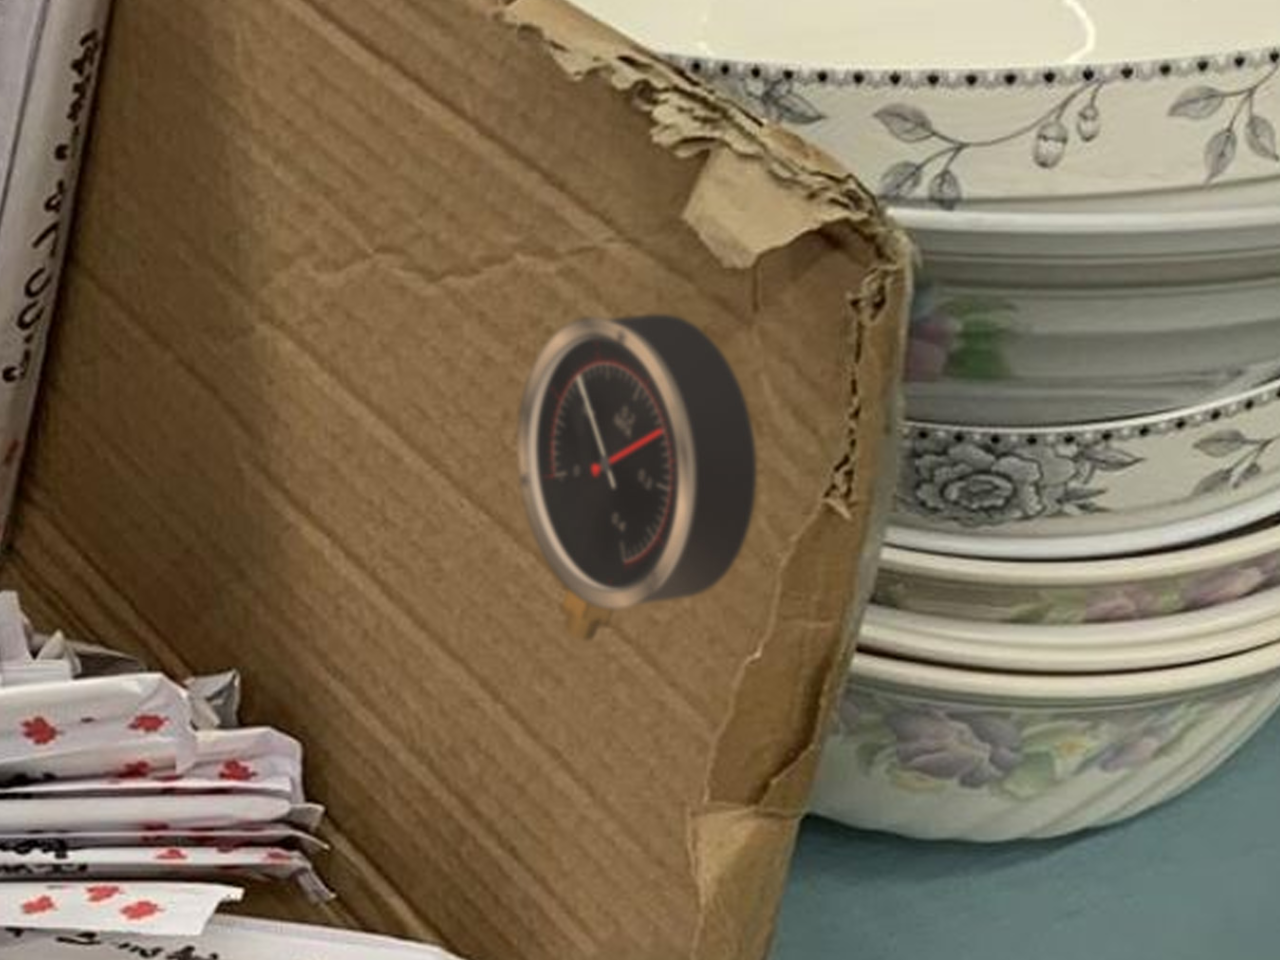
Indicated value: {"value": 0.25, "unit": "MPa"}
